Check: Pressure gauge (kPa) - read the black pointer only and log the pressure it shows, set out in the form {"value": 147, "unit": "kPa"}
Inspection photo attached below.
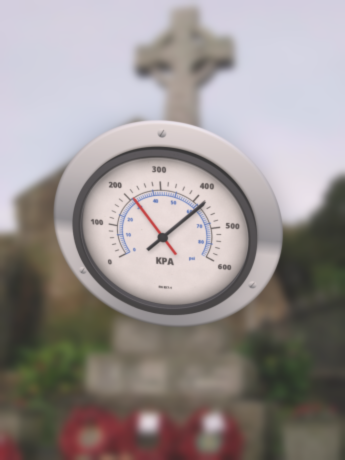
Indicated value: {"value": 420, "unit": "kPa"}
